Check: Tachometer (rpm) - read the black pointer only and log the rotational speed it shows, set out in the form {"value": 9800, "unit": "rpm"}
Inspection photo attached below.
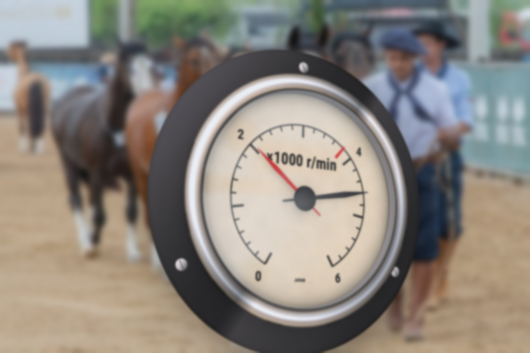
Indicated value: {"value": 4600, "unit": "rpm"}
